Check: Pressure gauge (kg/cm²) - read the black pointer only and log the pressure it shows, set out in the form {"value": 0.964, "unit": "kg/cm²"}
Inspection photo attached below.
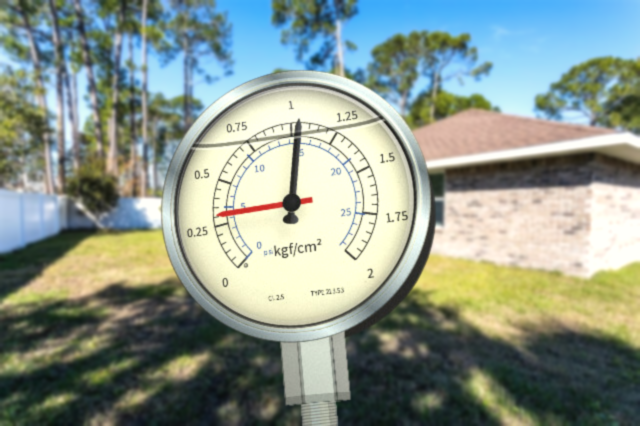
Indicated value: {"value": 1.05, "unit": "kg/cm²"}
